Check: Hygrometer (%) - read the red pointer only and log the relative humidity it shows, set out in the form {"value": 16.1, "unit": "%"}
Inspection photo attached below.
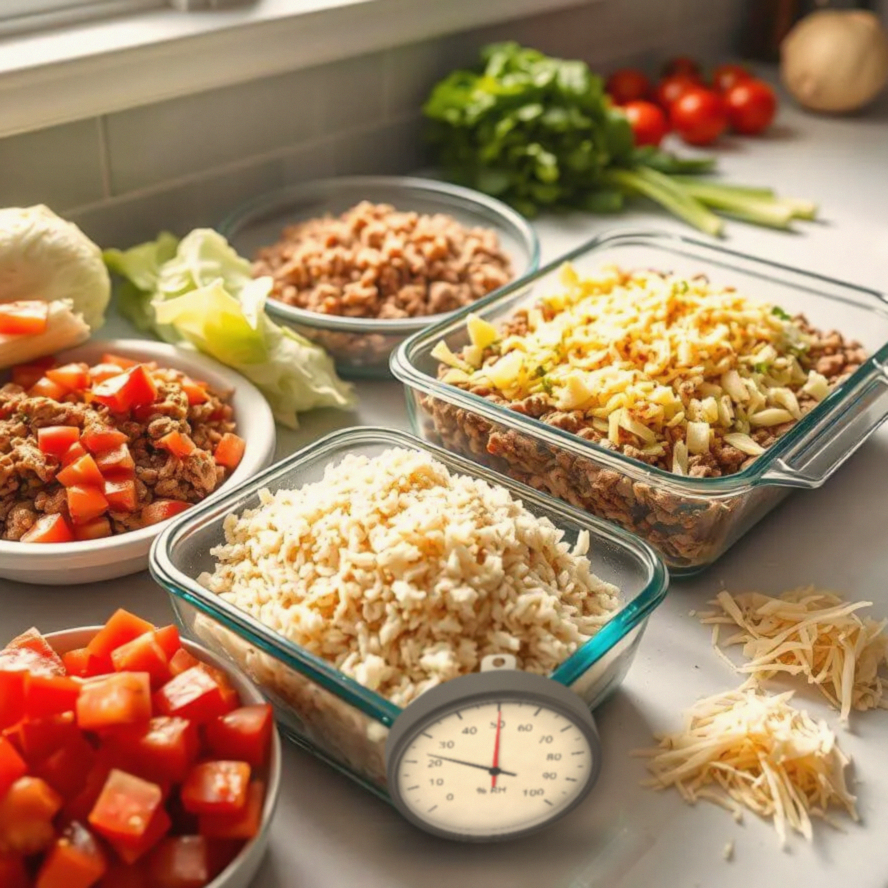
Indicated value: {"value": 50, "unit": "%"}
